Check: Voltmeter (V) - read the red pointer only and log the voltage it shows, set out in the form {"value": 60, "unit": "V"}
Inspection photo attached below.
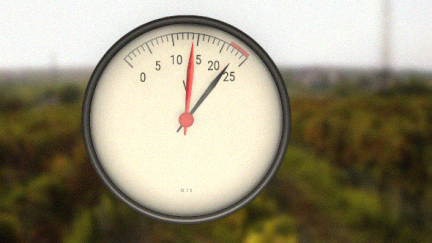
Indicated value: {"value": 14, "unit": "V"}
